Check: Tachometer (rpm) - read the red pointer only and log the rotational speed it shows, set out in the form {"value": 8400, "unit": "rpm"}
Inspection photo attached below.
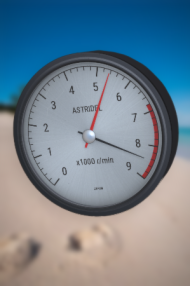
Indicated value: {"value": 5400, "unit": "rpm"}
